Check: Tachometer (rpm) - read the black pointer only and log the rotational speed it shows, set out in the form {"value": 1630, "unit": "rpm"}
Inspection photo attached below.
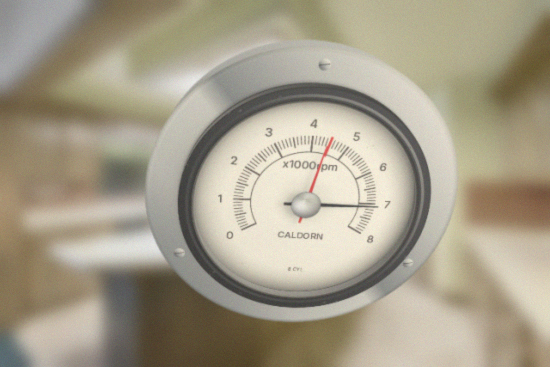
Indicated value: {"value": 7000, "unit": "rpm"}
